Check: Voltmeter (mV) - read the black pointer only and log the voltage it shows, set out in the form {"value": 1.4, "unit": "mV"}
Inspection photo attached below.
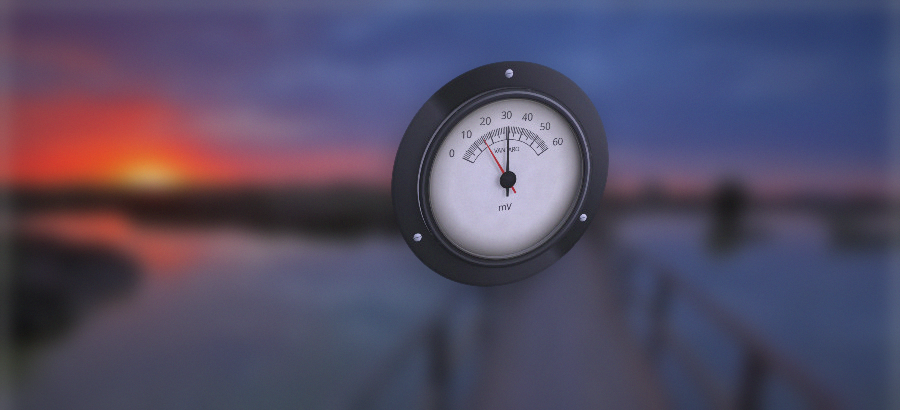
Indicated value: {"value": 30, "unit": "mV"}
